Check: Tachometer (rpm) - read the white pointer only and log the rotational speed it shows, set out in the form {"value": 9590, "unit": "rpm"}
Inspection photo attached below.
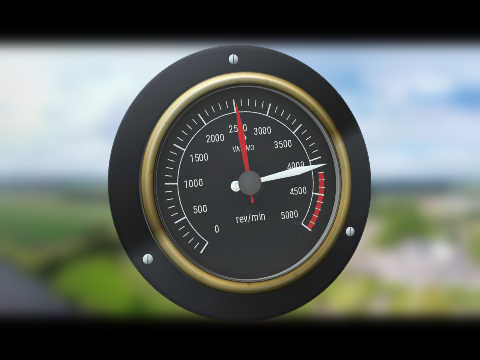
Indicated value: {"value": 4100, "unit": "rpm"}
